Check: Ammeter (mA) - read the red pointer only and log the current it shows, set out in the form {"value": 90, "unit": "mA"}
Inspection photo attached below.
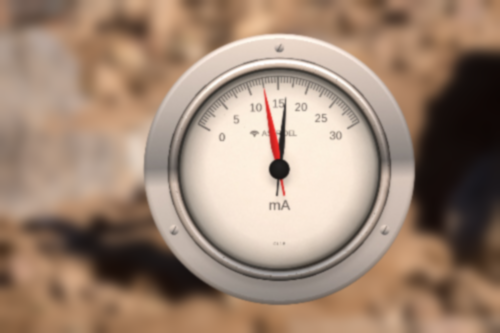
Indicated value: {"value": 12.5, "unit": "mA"}
